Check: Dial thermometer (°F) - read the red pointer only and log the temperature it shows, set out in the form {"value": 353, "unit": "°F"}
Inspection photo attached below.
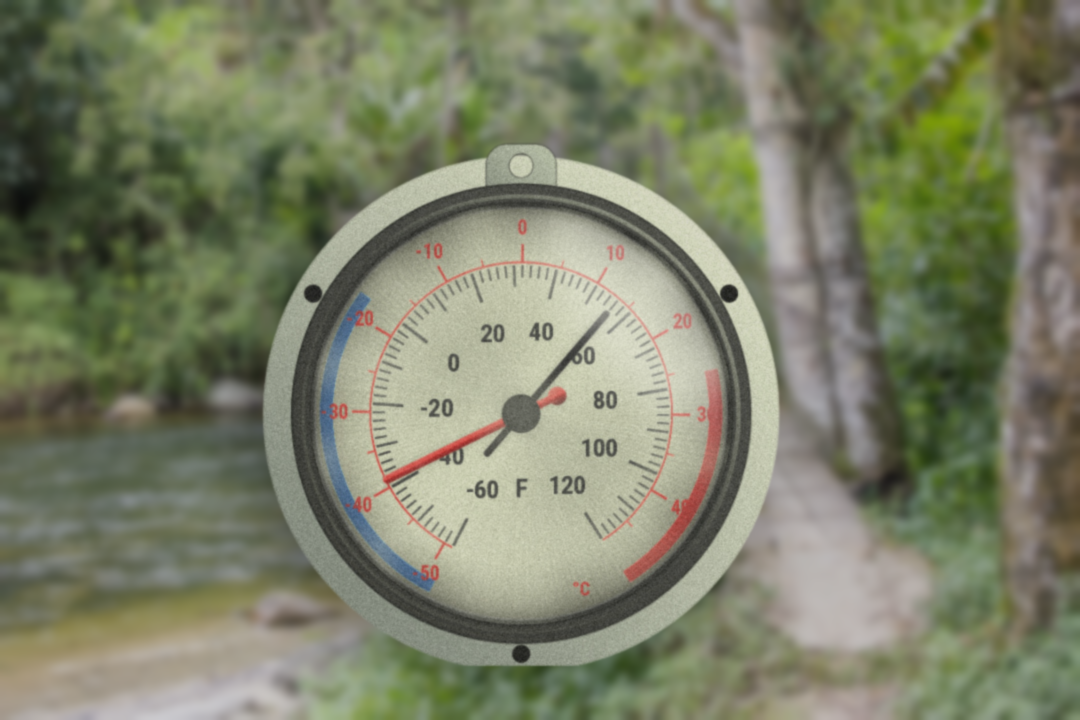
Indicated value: {"value": -38, "unit": "°F"}
